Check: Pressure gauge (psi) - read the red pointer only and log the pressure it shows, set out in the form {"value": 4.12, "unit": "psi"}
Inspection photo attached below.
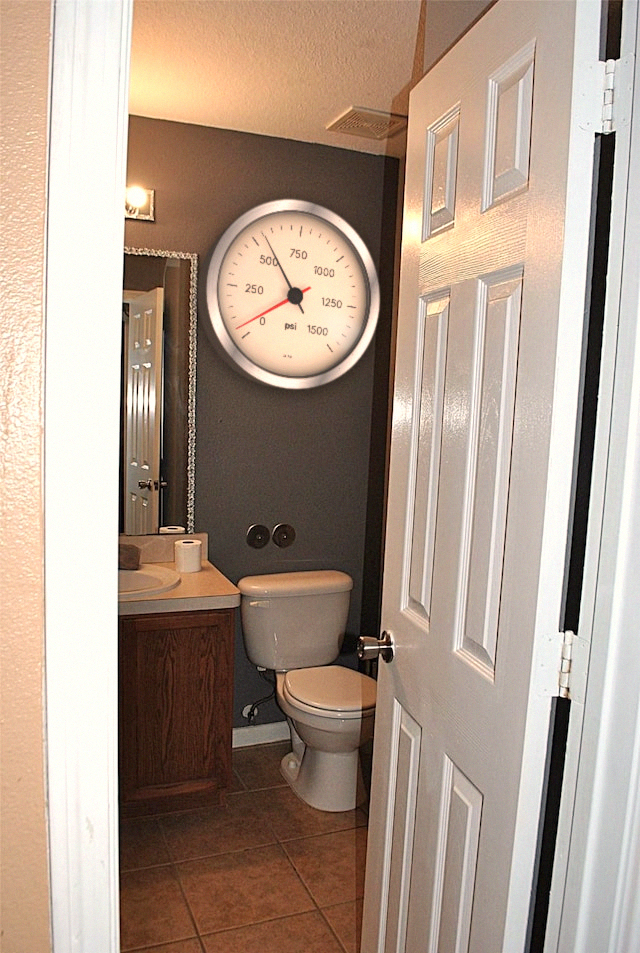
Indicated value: {"value": 50, "unit": "psi"}
